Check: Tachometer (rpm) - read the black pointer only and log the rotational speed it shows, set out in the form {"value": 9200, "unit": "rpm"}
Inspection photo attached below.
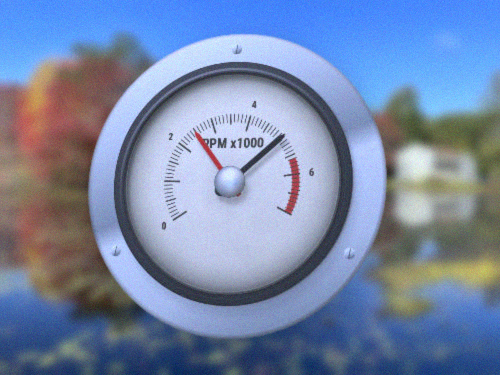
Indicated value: {"value": 5000, "unit": "rpm"}
